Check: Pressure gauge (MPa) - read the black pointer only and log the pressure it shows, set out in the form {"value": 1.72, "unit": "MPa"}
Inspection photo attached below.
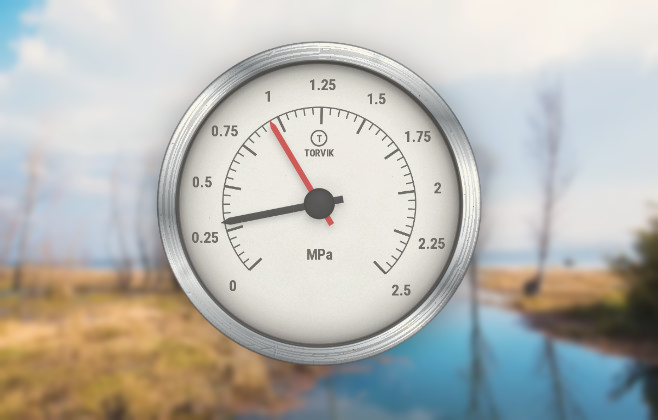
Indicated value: {"value": 0.3, "unit": "MPa"}
